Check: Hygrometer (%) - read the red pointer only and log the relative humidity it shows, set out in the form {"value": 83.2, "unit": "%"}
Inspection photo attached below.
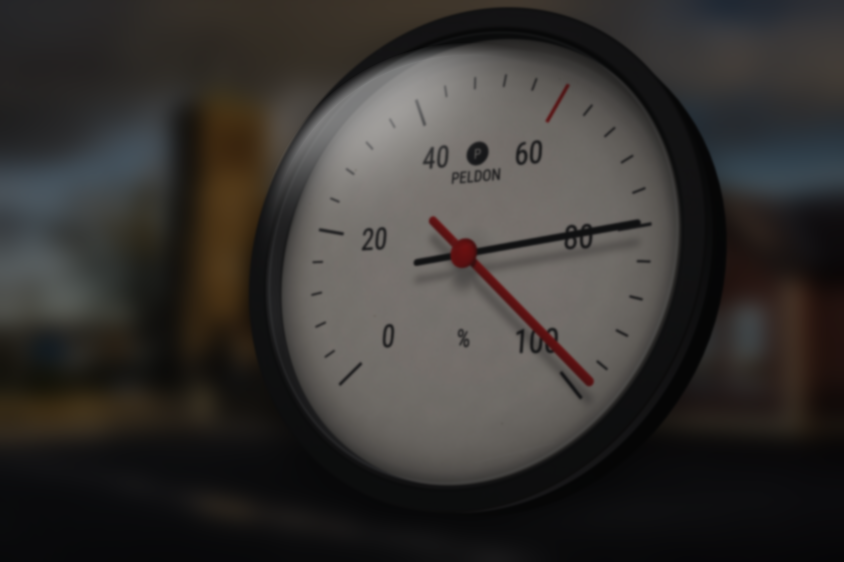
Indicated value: {"value": 98, "unit": "%"}
